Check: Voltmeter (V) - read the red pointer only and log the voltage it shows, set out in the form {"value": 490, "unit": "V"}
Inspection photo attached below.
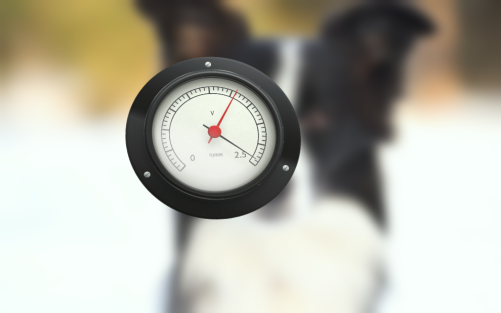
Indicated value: {"value": 1.55, "unit": "V"}
